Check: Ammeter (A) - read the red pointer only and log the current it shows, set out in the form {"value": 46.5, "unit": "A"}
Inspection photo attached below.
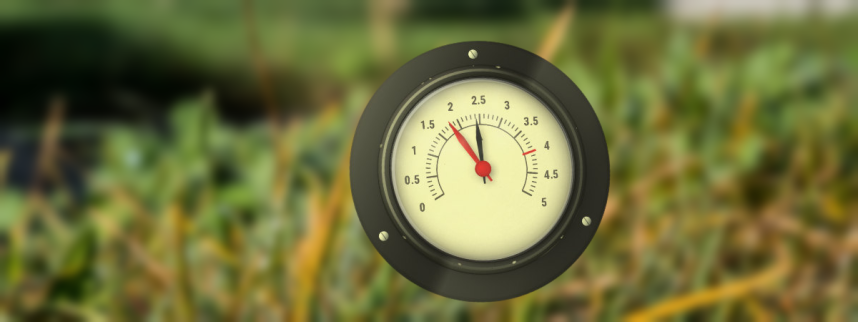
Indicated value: {"value": 1.8, "unit": "A"}
